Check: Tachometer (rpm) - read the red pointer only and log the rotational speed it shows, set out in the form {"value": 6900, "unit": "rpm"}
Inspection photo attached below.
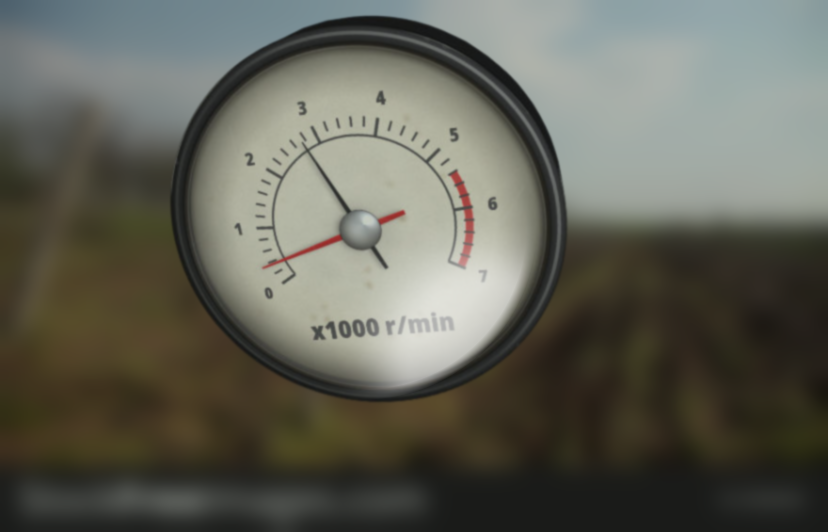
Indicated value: {"value": 400, "unit": "rpm"}
